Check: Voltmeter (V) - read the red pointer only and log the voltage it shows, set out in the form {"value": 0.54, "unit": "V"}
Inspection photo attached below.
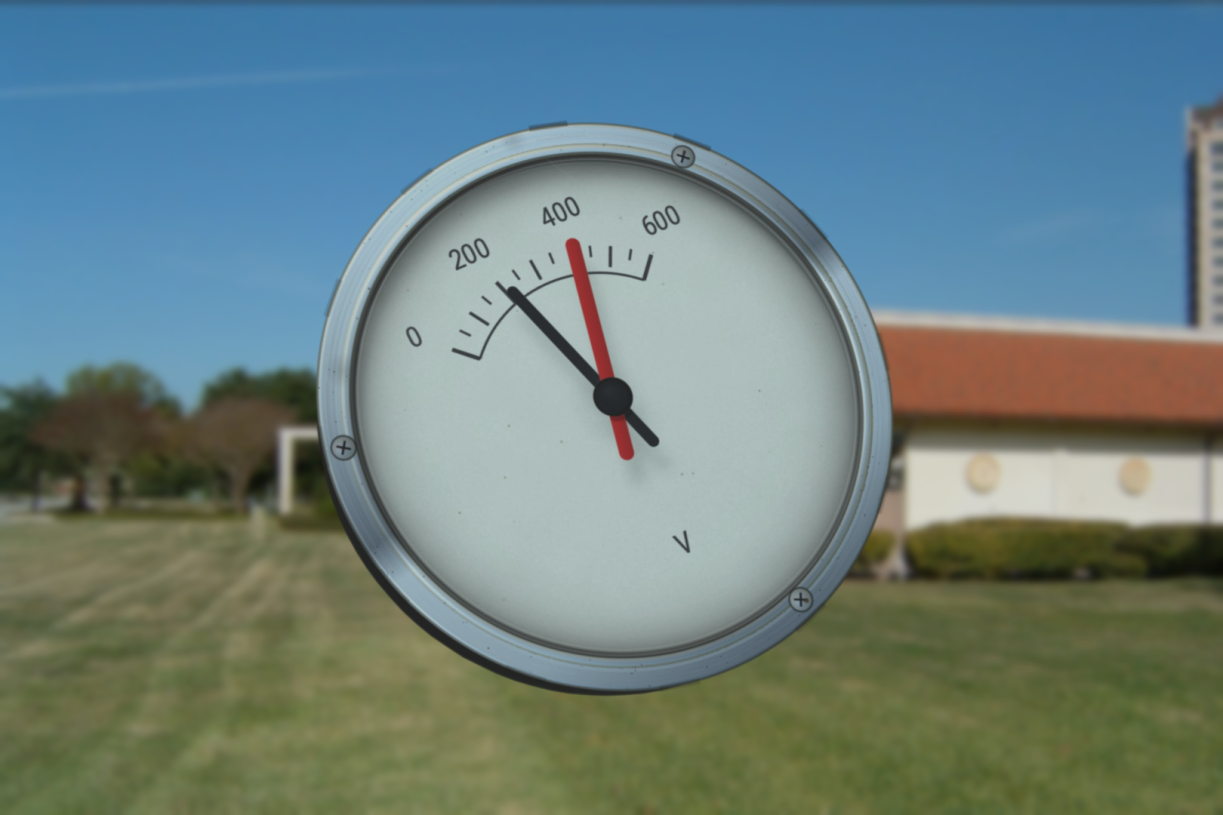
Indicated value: {"value": 400, "unit": "V"}
